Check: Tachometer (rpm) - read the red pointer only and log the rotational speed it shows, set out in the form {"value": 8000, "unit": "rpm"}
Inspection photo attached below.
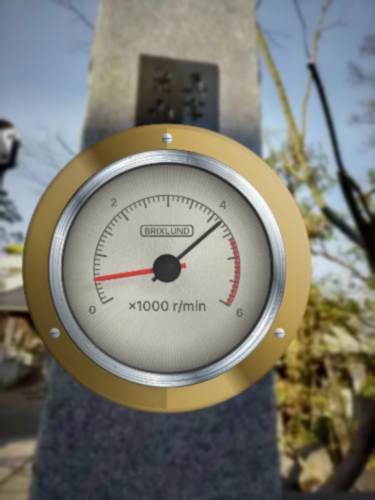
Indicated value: {"value": 500, "unit": "rpm"}
